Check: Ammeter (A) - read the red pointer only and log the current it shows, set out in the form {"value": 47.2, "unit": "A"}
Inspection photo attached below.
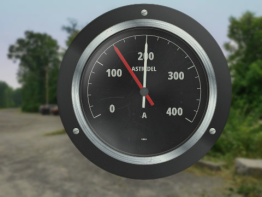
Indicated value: {"value": 140, "unit": "A"}
